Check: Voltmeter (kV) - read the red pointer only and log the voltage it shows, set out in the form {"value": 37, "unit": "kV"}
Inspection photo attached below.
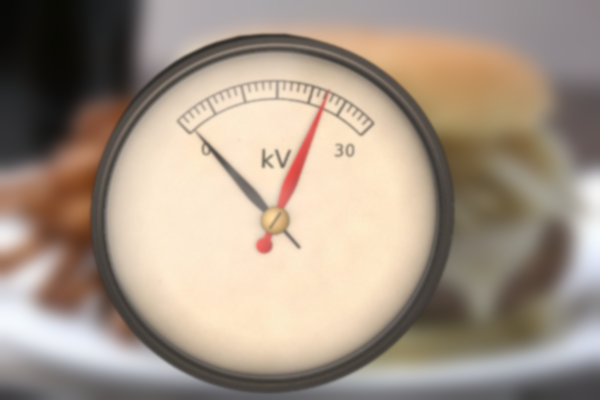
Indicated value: {"value": 22, "unit": "kV"}
